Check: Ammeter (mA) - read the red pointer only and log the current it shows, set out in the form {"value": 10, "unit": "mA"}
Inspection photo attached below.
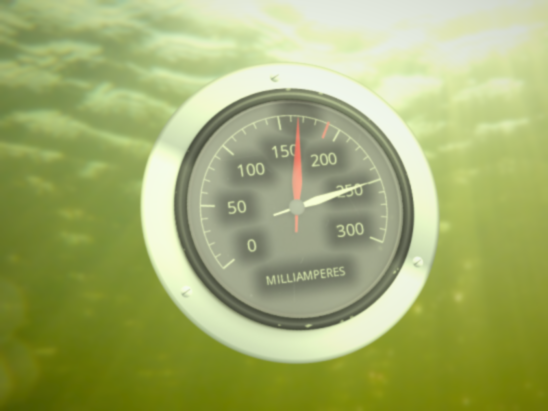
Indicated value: {"value": 165, "unit": "mA"}
